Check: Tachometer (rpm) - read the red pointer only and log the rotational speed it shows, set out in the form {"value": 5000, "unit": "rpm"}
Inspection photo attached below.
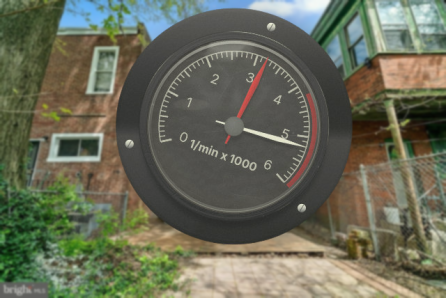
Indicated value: {"value": 3200, "unit": "rpm"}
